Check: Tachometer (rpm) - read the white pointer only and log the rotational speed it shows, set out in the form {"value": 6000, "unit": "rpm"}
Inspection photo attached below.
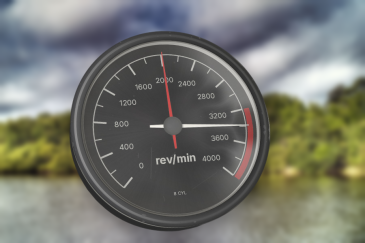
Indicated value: {"value": 3400, "unit": "rpm"}
